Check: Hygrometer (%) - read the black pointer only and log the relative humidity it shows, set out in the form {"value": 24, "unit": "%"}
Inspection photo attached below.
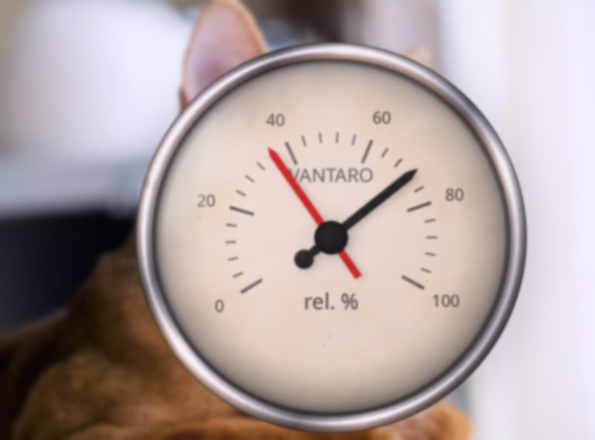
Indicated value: {"value": 72, "unit": "%"}
